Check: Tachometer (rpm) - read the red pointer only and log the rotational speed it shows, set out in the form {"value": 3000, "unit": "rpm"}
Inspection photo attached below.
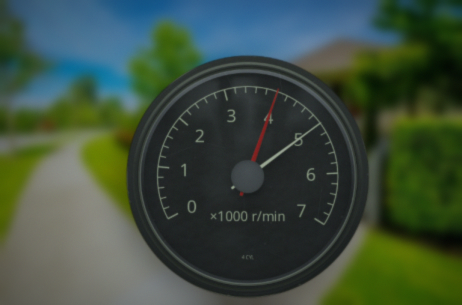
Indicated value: {"value": 4000, "unit": "rpm"}
